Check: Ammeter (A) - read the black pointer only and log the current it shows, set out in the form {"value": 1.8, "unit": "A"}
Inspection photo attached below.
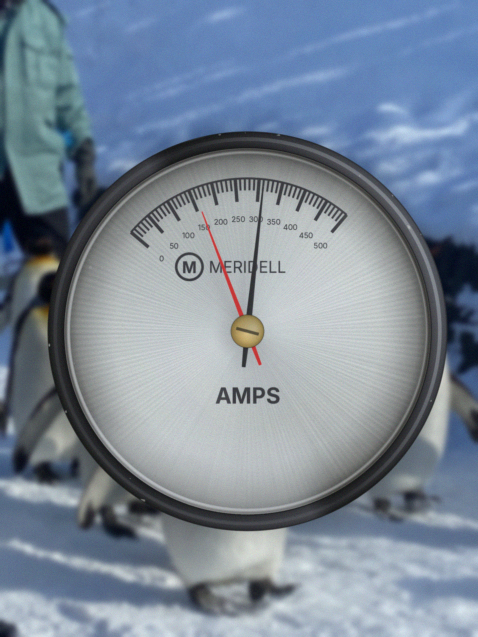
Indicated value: {"value": 310, "unit": "A"}
